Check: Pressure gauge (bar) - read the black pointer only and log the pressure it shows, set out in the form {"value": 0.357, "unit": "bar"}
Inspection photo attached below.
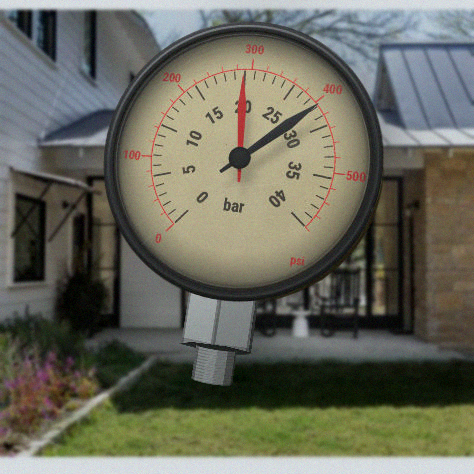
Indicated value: {"value": 28, "unit": "bar"}
